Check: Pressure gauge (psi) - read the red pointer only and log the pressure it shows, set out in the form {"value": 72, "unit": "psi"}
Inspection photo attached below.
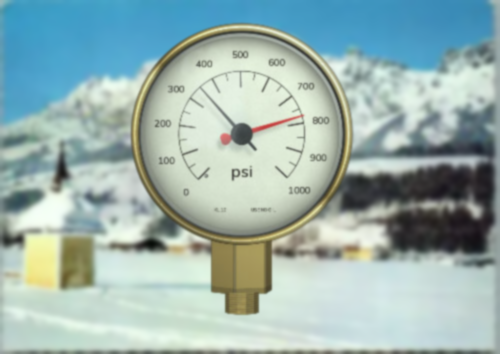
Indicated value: {"value": 775, "unit": "psi"}
